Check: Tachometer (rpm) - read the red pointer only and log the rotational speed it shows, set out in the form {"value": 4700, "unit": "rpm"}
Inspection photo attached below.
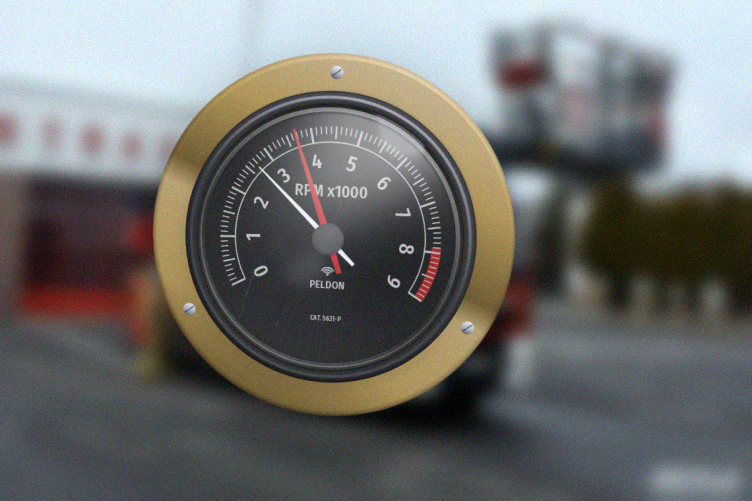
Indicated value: {"value": 3700, "unit": "rpm"}
